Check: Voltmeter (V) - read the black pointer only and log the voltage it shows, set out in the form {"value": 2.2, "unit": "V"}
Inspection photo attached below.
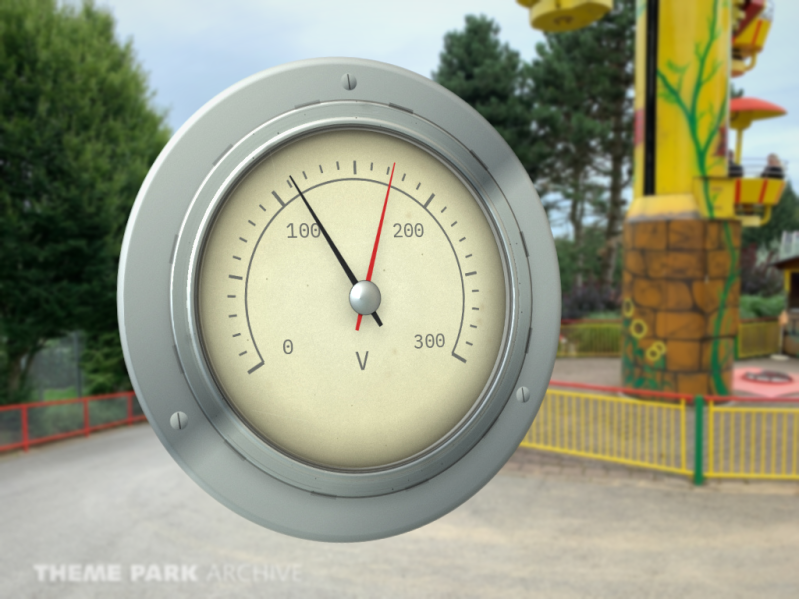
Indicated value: {"value": 110, "unit": "V"}
